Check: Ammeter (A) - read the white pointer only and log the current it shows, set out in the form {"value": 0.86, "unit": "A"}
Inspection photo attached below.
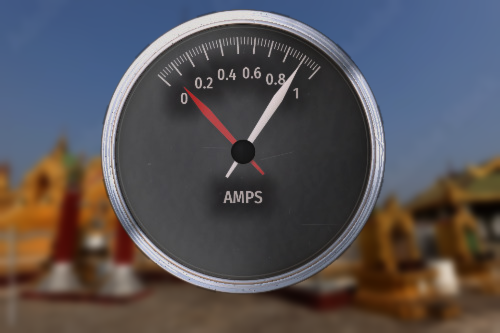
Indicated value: {"value": 0.9, "unit": "A"}
